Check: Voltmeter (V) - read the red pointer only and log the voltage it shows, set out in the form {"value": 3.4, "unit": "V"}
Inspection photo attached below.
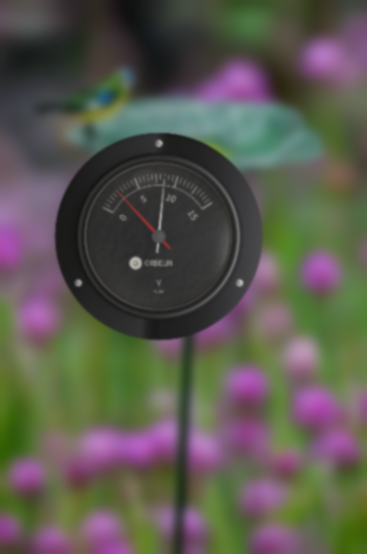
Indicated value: {"value": 2.5, "unit": "V"}
